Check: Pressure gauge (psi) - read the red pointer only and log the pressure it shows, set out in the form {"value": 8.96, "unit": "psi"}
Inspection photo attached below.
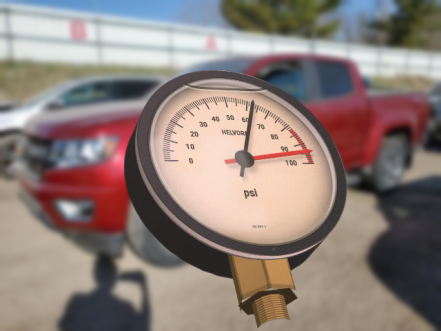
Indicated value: {"value": 95, "unit": "psi"}
